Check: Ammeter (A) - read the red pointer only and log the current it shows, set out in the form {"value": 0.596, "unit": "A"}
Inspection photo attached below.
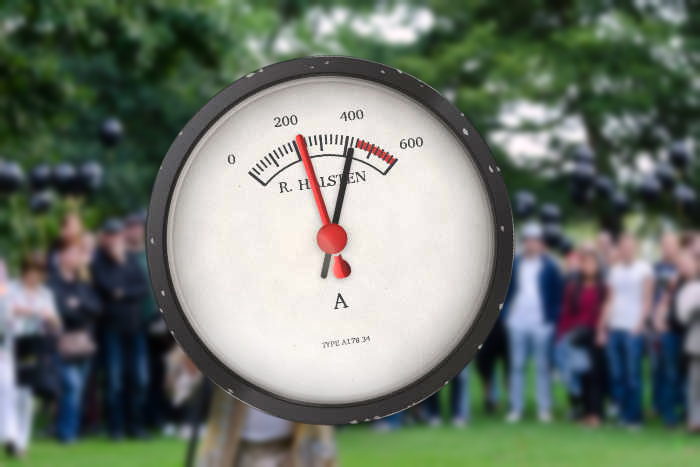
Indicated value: {"value": 220, "unit": "A"}
